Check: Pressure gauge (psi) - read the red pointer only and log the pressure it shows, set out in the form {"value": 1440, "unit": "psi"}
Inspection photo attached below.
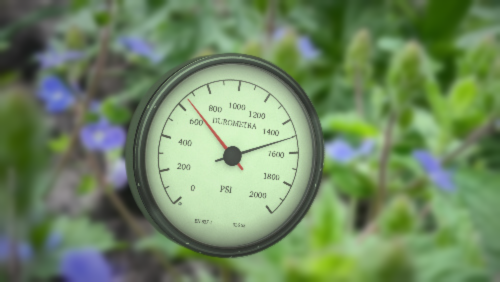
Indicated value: {"value": 650, "unit": "psi"}
